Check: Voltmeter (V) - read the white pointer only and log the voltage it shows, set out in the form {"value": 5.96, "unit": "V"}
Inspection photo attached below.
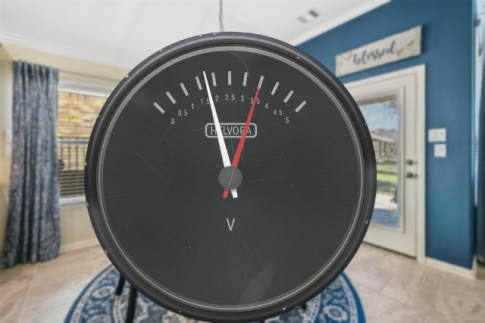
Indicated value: {"value": 1.75, "unit": "V"}
